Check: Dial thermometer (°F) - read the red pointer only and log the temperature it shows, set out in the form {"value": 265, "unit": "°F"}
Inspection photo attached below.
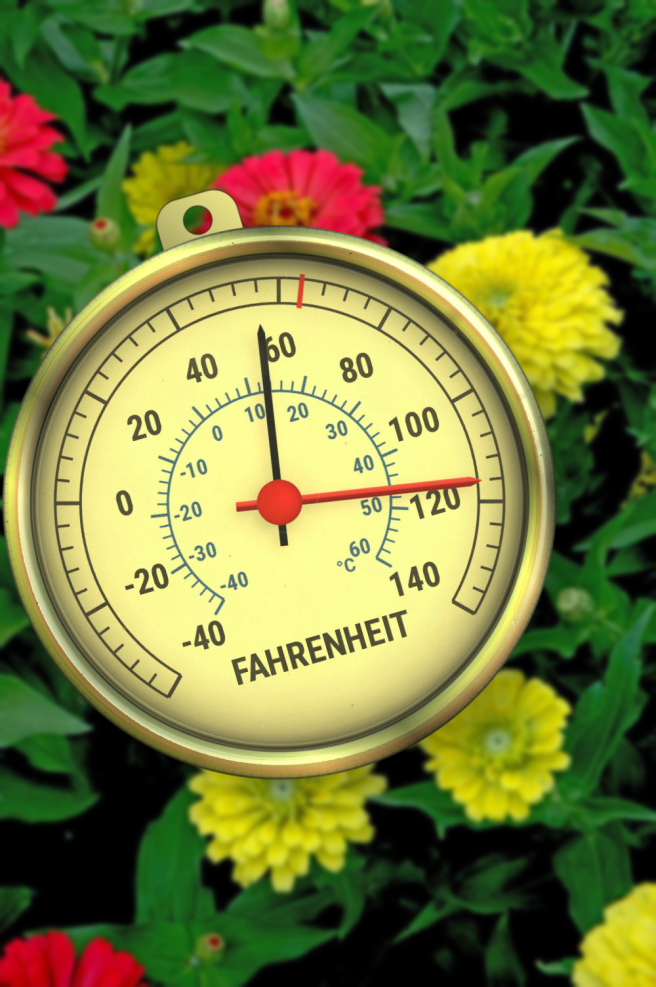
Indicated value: {"value": 116, "unit": "°F"}
